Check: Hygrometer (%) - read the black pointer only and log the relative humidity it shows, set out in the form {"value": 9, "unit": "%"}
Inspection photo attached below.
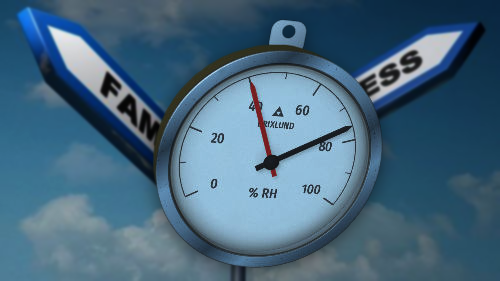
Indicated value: {"value": 75, "unit": "%"}
